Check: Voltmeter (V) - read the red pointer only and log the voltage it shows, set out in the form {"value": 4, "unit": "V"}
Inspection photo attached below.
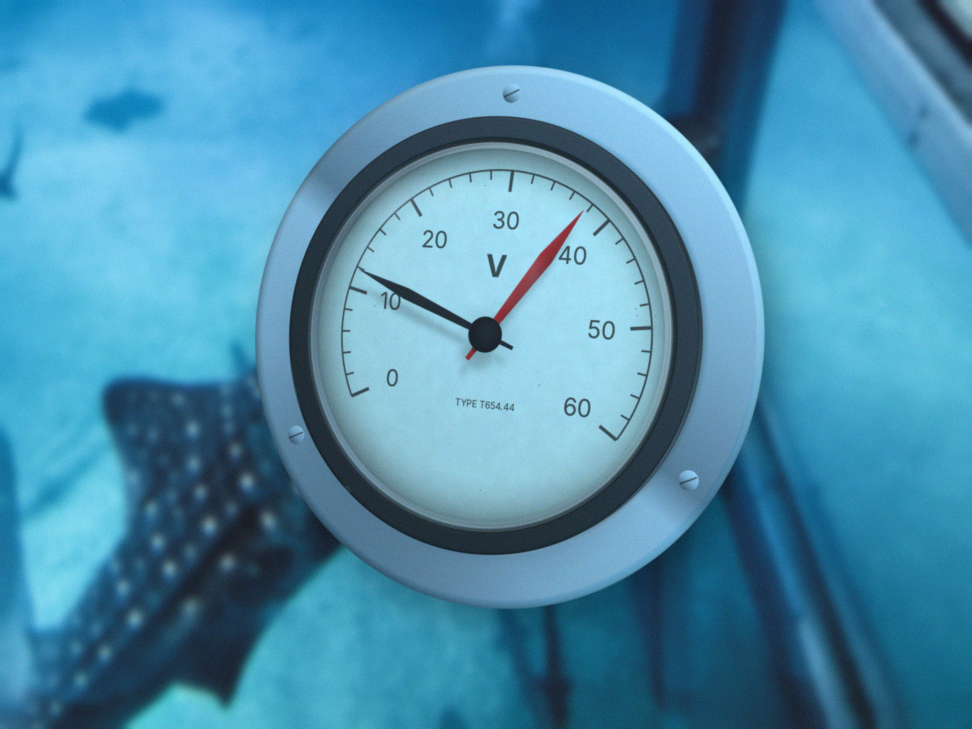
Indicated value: {"value": 38, "unit": "V"}
